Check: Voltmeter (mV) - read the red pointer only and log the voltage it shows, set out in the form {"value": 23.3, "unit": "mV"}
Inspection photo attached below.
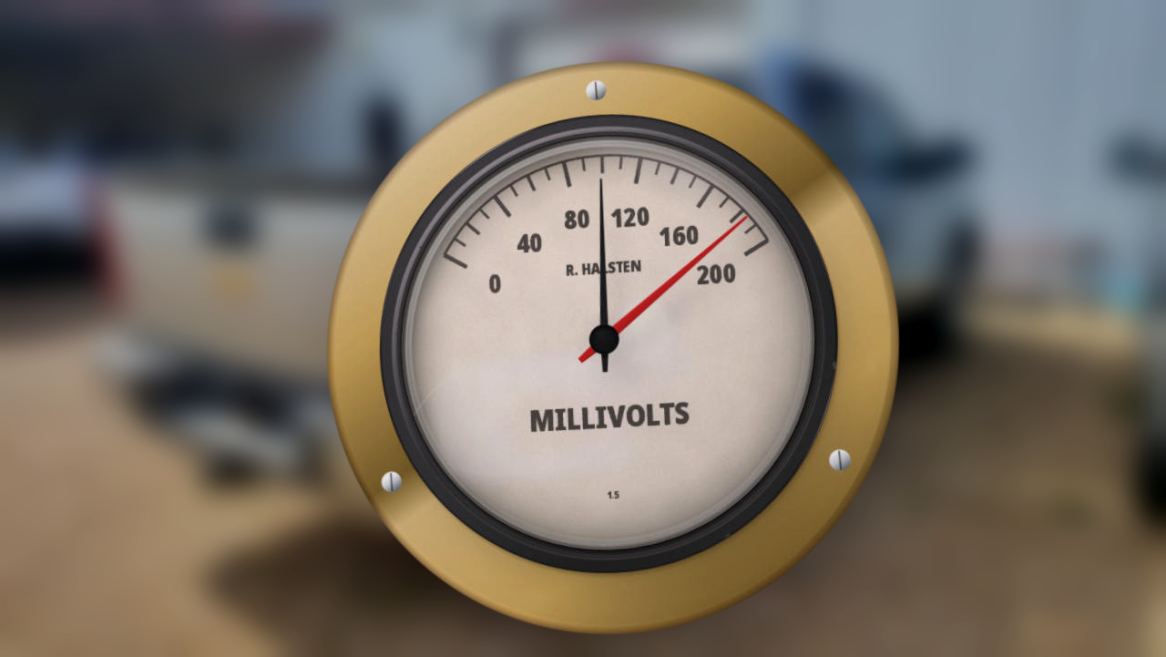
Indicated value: {"value": 185, "unit": "mV"}
